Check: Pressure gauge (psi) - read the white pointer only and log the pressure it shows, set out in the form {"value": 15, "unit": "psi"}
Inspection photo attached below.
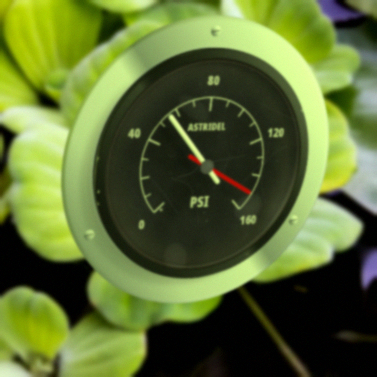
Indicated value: {"value": 55, "unit": "psi"}
